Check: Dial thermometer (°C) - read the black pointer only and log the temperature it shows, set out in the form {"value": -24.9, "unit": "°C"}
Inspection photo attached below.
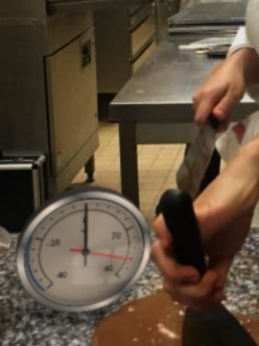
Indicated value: {"value": 0, "unit": "°C"}
